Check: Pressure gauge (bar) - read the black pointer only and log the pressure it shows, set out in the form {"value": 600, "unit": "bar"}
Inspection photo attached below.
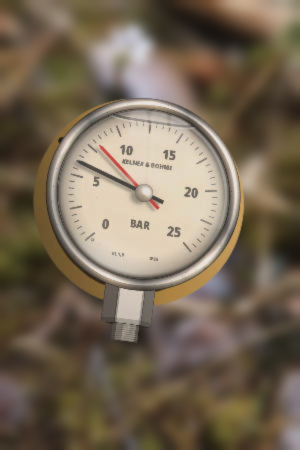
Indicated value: {"value": 6, "unit": "bar"}
